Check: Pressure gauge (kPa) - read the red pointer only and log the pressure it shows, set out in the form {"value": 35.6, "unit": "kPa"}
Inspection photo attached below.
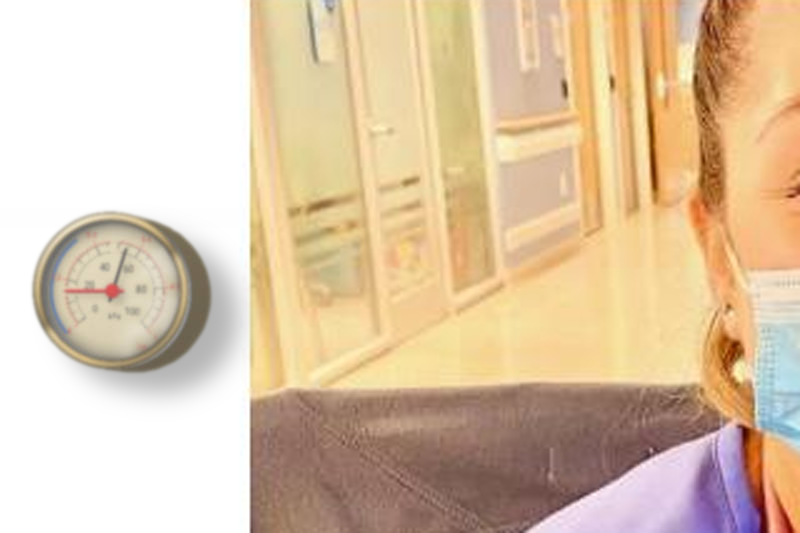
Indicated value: {"value": 15, "unit": "kPa"}
